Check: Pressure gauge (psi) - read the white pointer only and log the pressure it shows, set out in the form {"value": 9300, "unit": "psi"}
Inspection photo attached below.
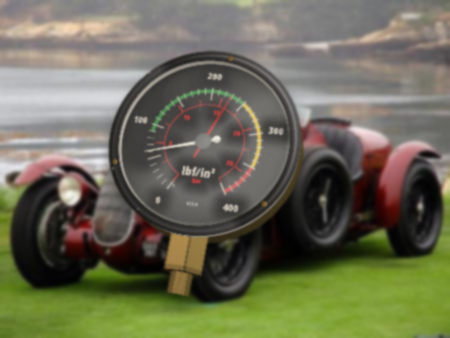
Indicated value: {"value": 60, "unit": "psi"}
